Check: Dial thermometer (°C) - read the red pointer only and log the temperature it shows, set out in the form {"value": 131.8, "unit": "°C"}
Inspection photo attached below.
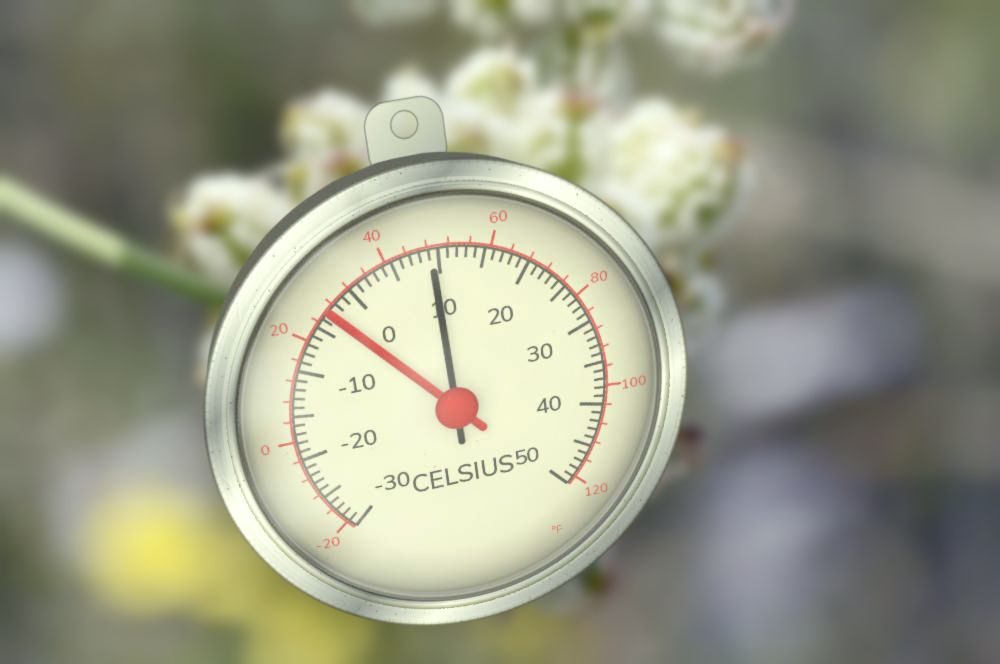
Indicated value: {"value": -3, "unit": "°C"}
